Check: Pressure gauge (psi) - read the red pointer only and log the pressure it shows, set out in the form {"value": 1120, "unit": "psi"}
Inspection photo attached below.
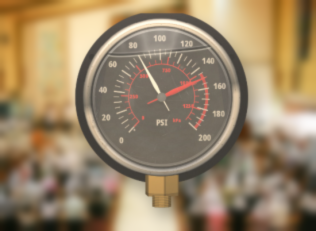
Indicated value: {"value": 150, "unit": "psi"}
